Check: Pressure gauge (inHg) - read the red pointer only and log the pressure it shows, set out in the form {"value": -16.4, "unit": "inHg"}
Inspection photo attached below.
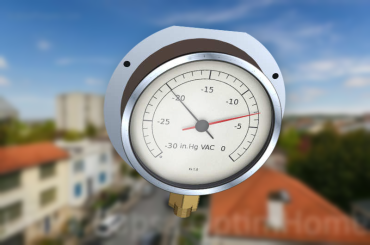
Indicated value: {"value": -7, "unit": "inHg"}
